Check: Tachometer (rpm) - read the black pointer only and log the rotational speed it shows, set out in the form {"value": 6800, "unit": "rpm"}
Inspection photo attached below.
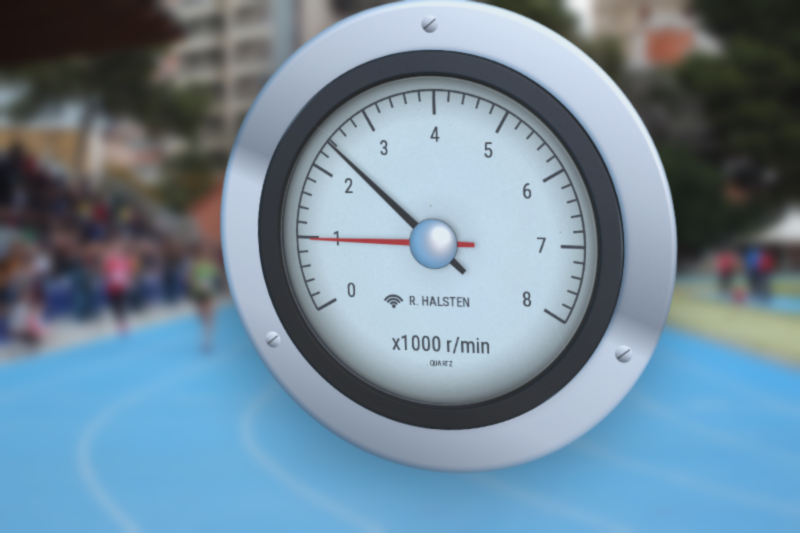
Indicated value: {"value": 2400, "unit": "rpm"}
